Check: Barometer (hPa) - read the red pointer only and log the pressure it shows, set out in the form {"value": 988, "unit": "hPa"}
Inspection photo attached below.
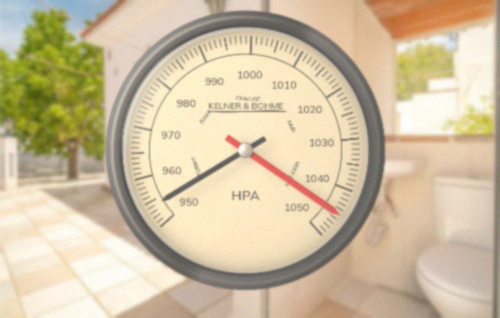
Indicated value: {"value": 1045, "unit": "hPa"}
